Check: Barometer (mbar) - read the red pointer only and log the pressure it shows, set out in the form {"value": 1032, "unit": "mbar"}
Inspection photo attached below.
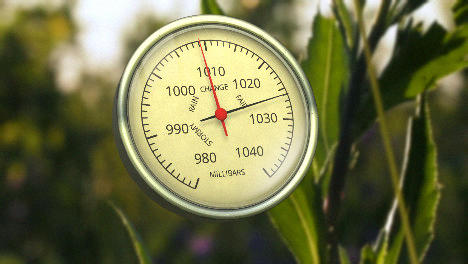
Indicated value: {"value": 1009, "unit": "mbar"}
